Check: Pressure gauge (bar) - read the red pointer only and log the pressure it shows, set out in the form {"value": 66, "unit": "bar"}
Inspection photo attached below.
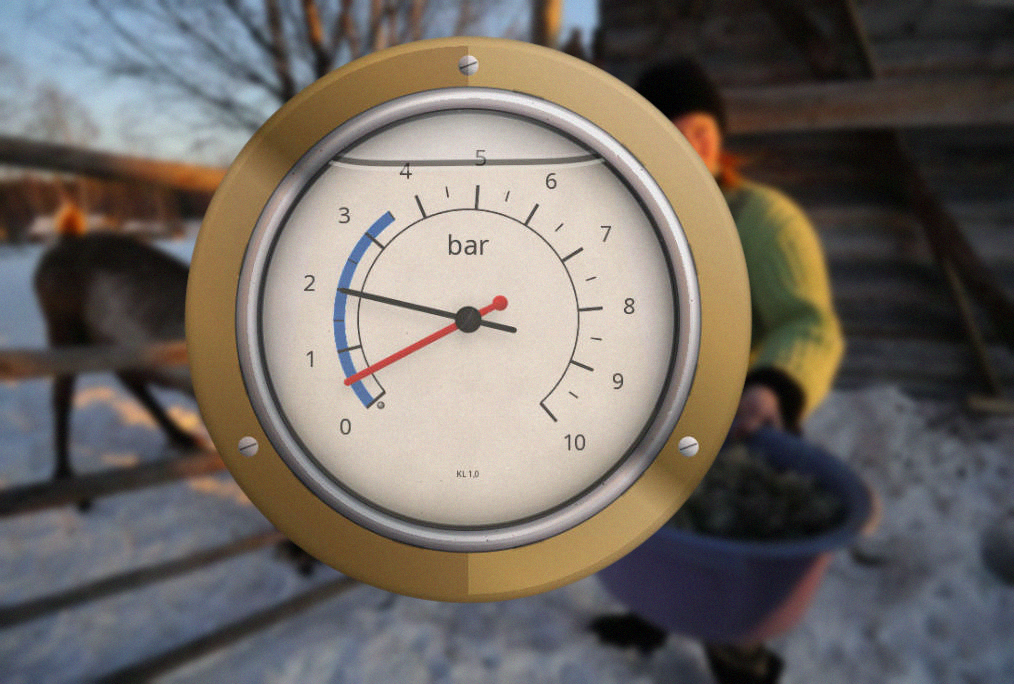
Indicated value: {"value": 0.5, "unit": "bar"}
